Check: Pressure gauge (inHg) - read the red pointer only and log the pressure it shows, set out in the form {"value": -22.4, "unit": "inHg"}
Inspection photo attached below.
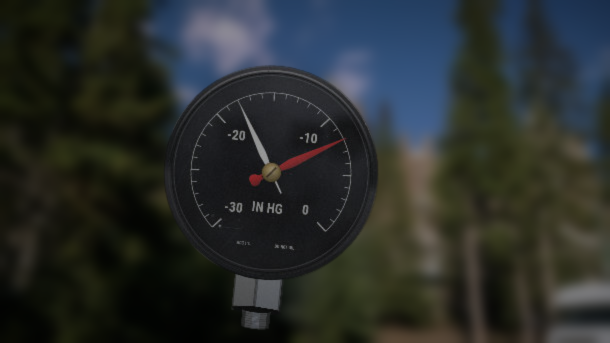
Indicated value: {"value": -8, "unit": "inHg"}
